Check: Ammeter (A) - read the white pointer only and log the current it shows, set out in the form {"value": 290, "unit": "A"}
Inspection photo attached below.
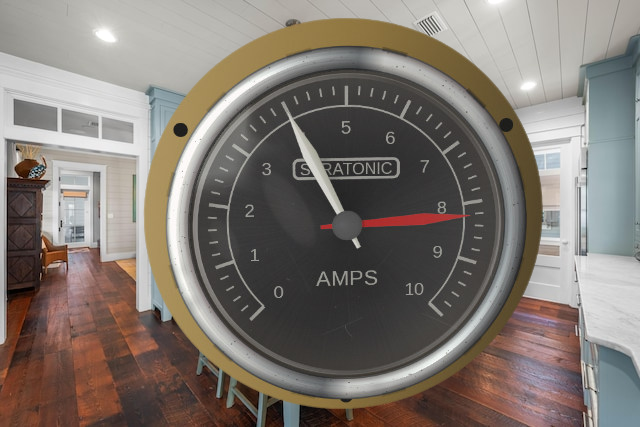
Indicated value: {"value": 4, "unit": "A"}
